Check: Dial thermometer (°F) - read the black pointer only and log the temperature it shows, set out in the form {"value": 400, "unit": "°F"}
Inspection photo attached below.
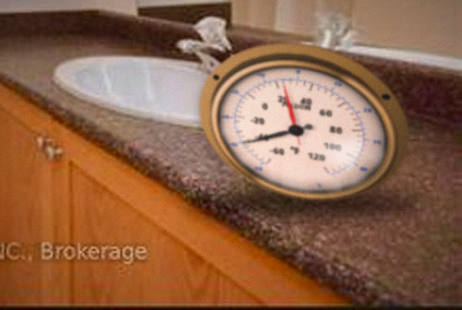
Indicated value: {"value": -40, "unit": "°F"}
